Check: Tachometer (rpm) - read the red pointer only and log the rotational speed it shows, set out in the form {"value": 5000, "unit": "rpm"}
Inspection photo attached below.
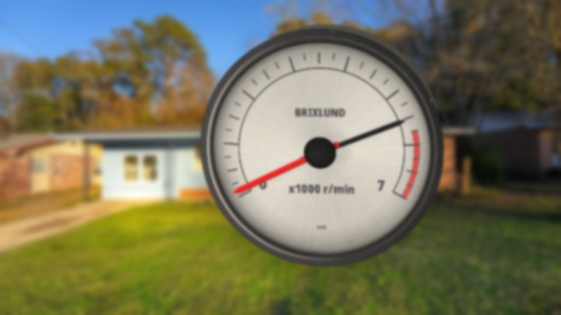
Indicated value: {"value": 125, "unit": "rpm"}
